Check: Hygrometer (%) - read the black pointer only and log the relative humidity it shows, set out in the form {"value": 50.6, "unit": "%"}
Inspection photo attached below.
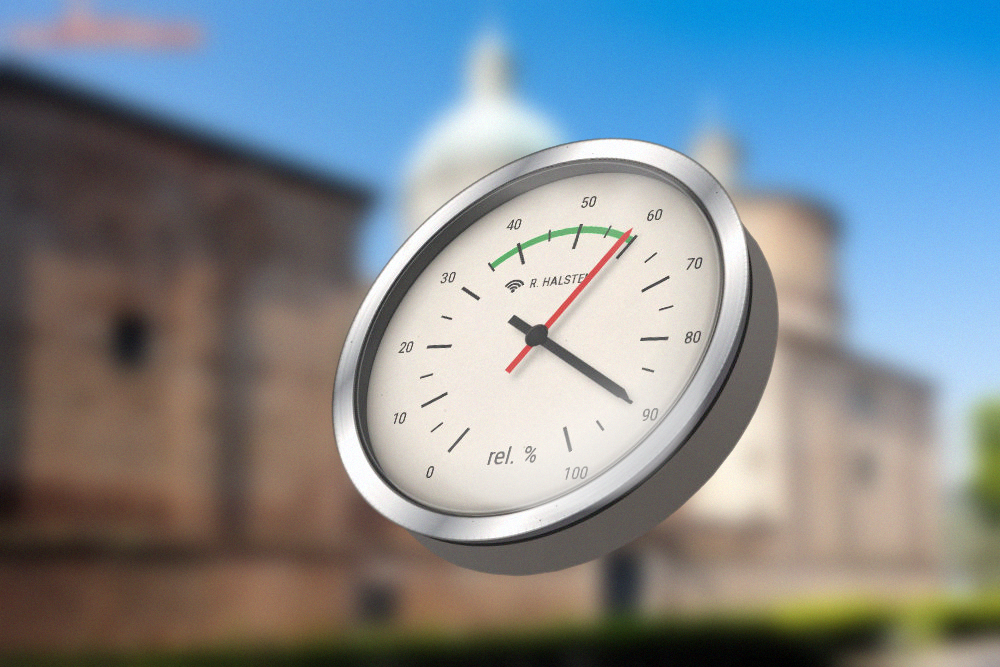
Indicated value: {"value": 90, "unit": "%"}
